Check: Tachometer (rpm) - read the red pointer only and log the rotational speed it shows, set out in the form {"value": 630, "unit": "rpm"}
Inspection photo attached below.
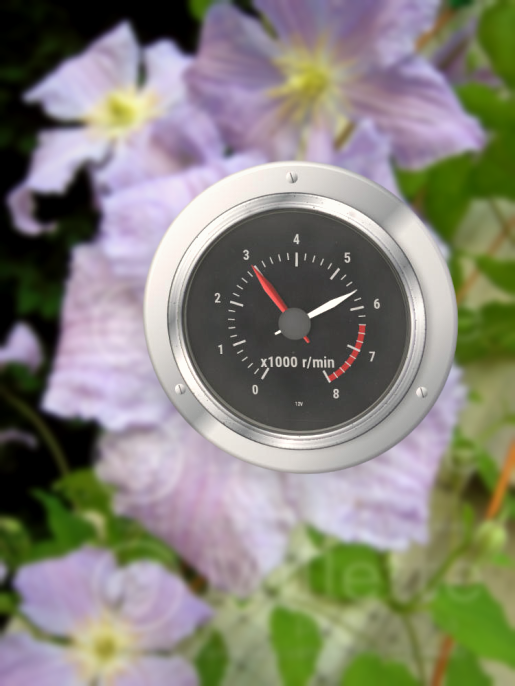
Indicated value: {"value": 3000, "unit": "rpm"}
